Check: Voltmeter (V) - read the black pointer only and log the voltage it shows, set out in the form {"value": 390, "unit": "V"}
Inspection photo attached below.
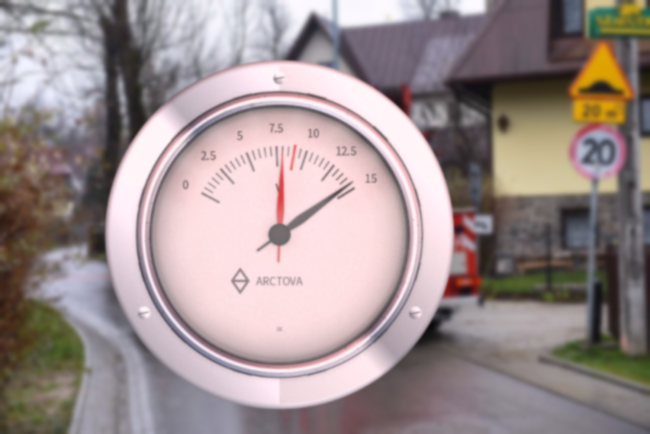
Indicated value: {"value": 14.5, "unit": "V"}
